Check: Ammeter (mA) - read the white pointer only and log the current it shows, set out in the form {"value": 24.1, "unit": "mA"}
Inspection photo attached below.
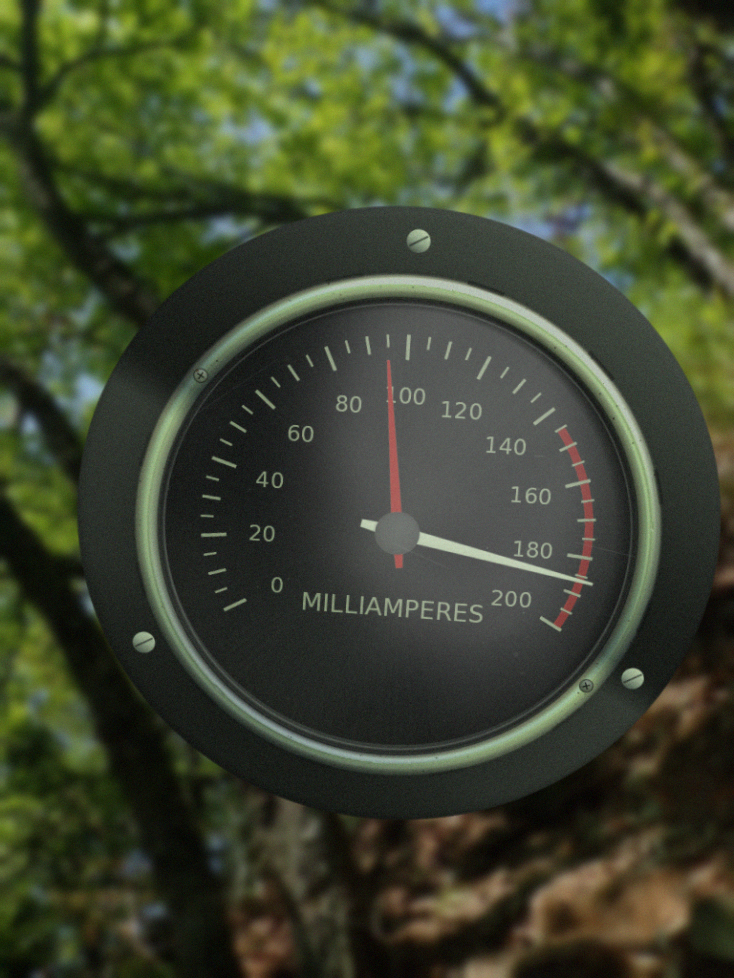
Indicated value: {"value": 185, "unit": "mA"}
